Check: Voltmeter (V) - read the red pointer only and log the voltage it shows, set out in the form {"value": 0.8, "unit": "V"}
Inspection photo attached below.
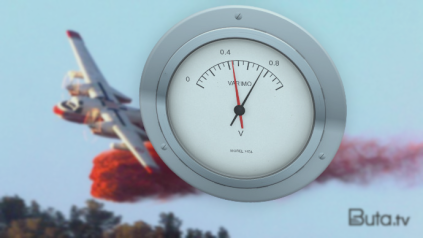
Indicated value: {"value": 0.45, "unit": "V"}
